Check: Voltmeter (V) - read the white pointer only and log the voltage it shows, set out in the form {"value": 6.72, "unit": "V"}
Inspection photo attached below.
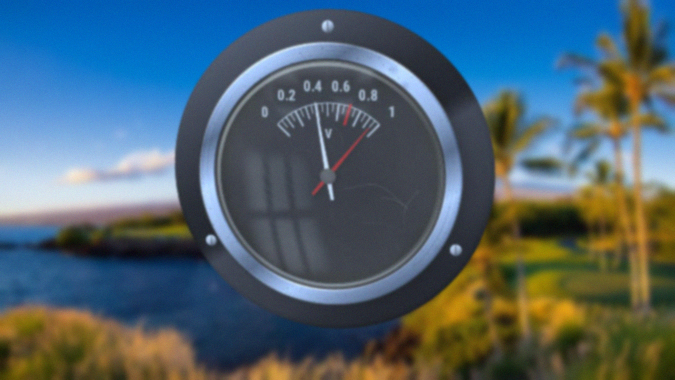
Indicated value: {"value": 0.4, "unit": "V"}
